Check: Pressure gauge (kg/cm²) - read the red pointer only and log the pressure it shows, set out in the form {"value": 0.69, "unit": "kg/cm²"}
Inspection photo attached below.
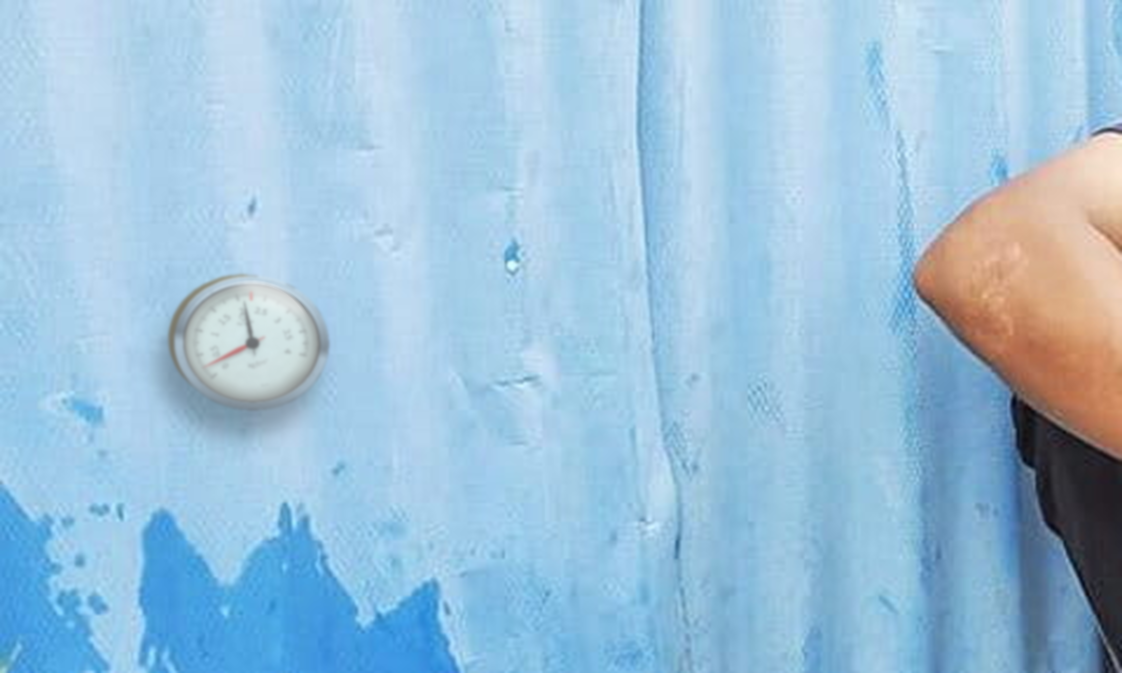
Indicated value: {"value": 0.25, "unit": "kg/cm²"}
